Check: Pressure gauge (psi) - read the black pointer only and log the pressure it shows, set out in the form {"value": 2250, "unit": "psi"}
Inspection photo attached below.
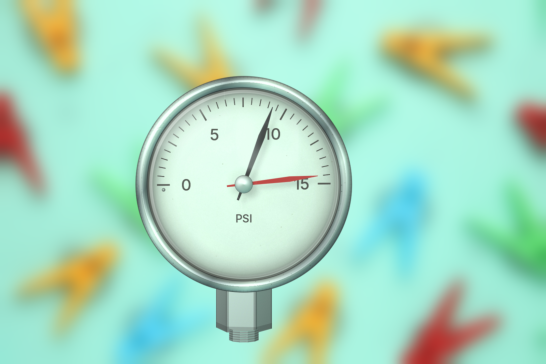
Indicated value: {"value": 9.25, "unit": "psi"}
